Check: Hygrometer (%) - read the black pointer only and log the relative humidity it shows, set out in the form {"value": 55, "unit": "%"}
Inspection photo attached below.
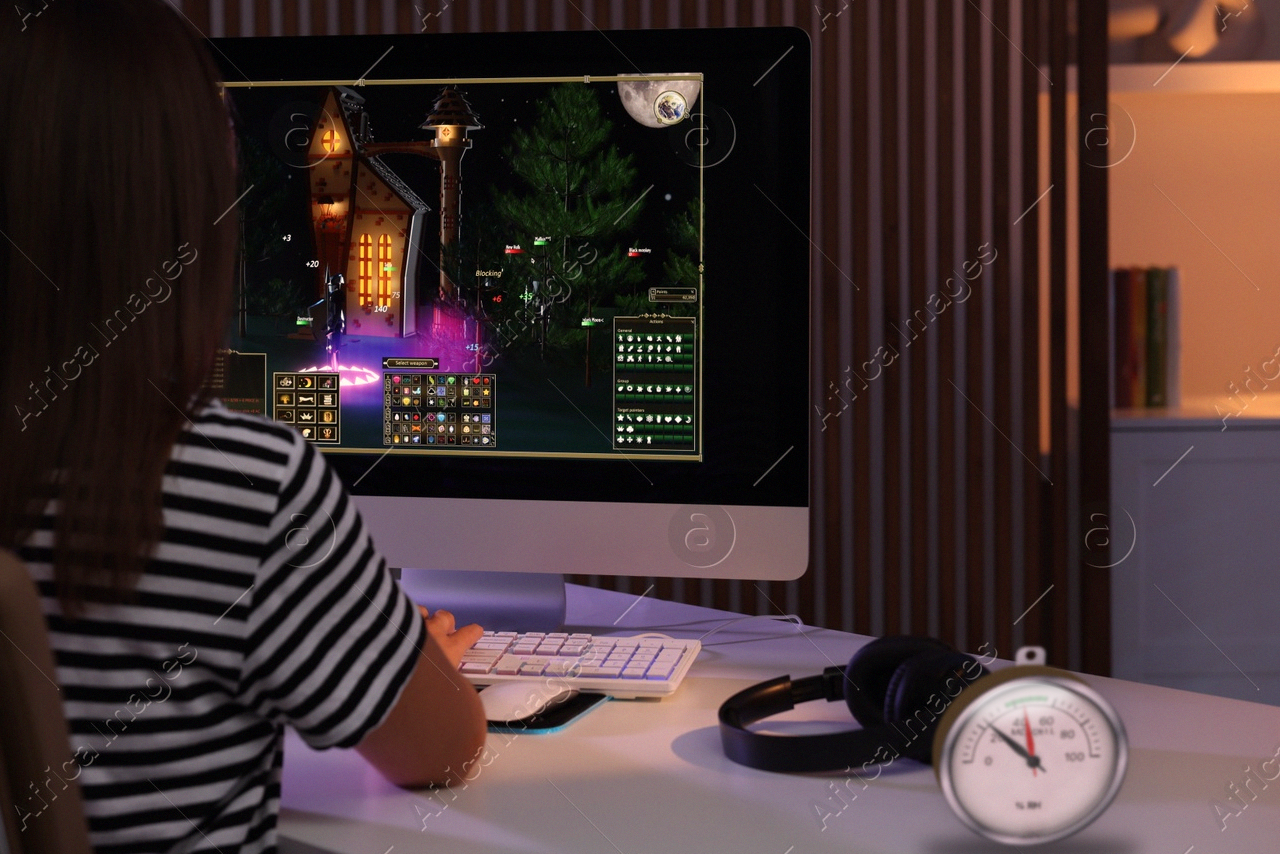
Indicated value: {"value": 24, "unit": "%"}
